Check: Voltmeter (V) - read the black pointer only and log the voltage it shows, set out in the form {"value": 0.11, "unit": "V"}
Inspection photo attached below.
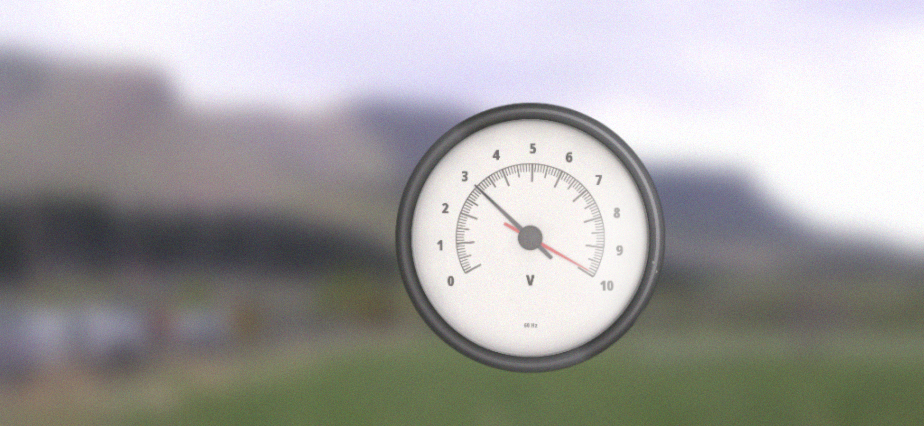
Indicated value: {"value": 3, "unit": "V"}
